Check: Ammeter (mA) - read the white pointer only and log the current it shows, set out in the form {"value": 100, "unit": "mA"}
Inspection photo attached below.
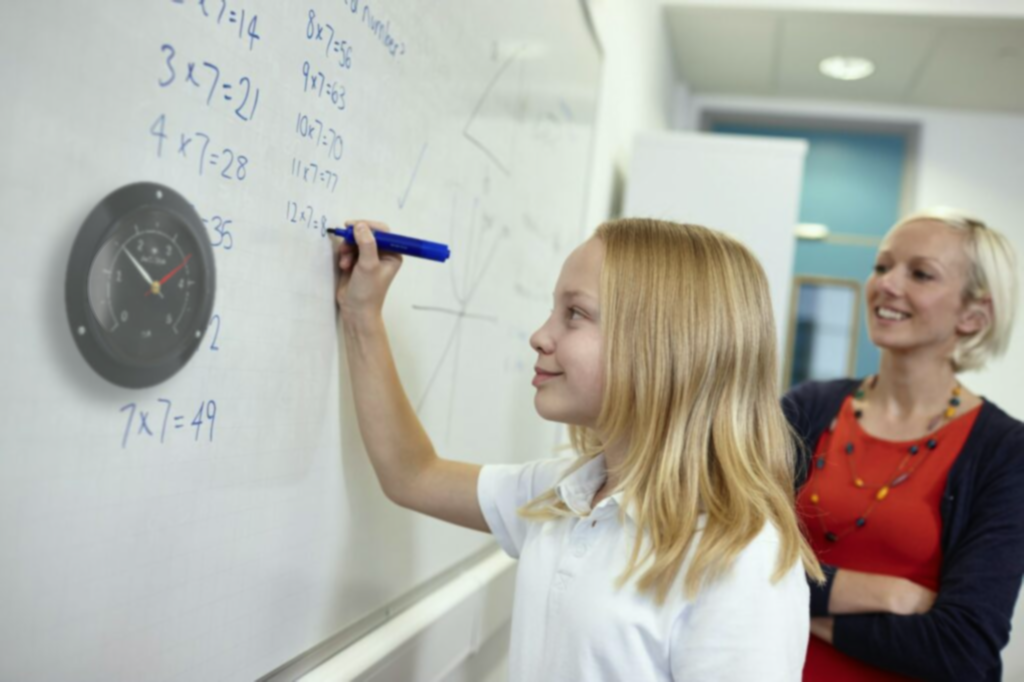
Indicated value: {"value": 1.5, "unit": "mA"}
